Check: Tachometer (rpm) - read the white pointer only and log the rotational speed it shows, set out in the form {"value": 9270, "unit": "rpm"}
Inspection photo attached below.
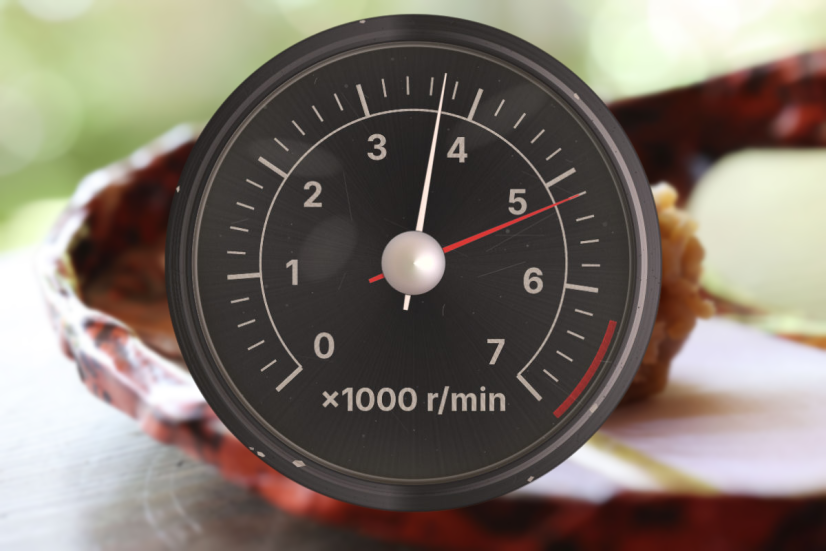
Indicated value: {"value": 3700, "unit": "rpm"}
